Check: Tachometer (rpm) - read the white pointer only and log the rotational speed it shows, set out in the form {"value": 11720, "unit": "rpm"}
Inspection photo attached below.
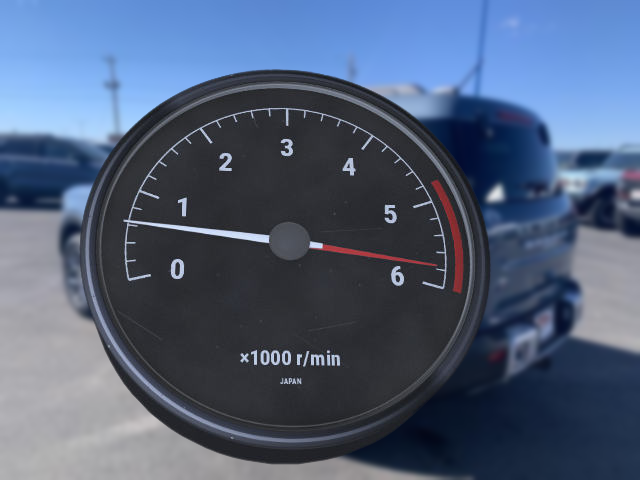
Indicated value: {"value": 600, "unit": "rpm"}
